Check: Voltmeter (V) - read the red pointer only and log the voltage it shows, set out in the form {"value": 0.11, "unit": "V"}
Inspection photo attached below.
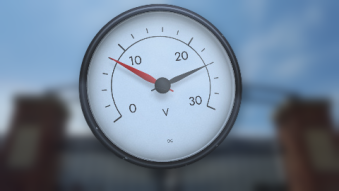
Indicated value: {"value": 8, "unit": "V"}
